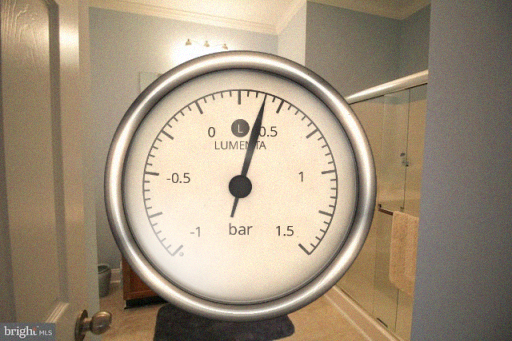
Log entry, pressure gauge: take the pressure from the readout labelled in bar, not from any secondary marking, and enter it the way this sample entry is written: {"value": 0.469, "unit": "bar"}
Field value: {"value": 0.4, "unit": "bar"}
